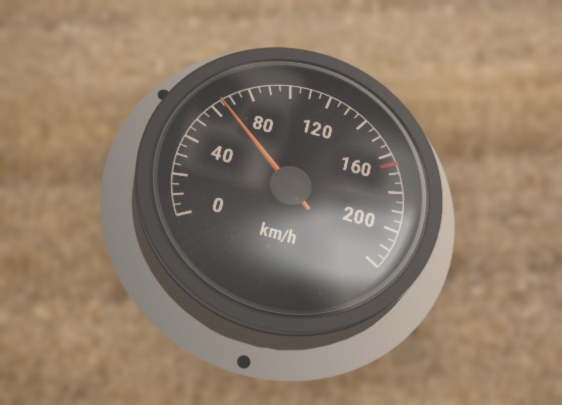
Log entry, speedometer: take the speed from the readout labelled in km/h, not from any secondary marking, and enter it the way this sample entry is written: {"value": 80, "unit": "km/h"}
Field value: {"value": 65, "unit": "km/h"}
